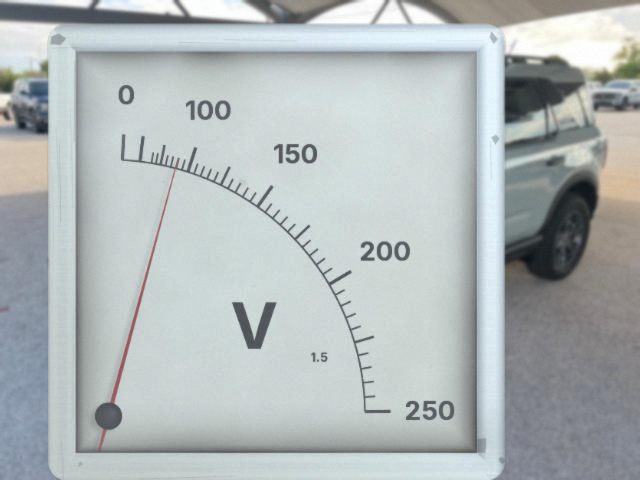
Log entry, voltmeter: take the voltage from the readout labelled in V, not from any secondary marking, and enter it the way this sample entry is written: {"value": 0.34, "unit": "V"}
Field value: {"value": 90, "unit": "V"}
